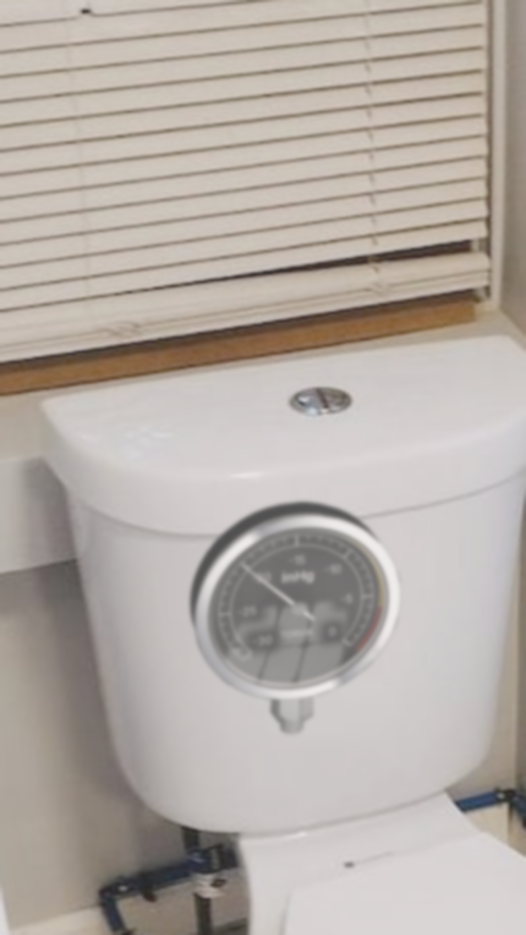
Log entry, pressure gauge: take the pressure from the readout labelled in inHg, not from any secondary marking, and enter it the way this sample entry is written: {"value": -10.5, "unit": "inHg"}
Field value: {"value": -20, "unit": "inHg"}
